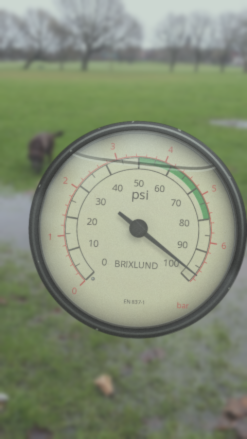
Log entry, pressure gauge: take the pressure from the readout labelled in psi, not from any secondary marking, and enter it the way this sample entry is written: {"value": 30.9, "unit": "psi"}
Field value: {"value": 97.5, "unit": "psi"}
